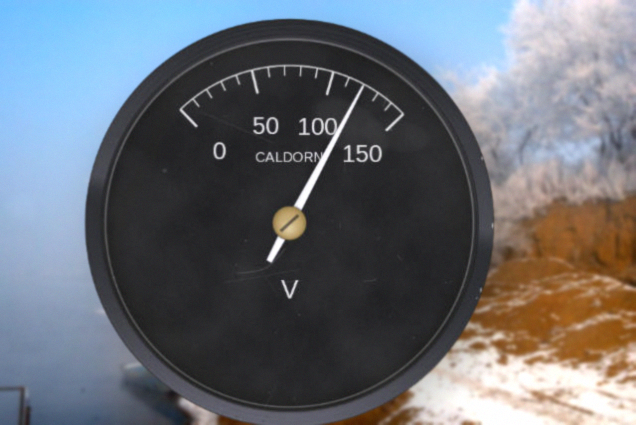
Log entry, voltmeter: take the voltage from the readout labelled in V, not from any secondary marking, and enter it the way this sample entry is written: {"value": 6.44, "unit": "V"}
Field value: {"value": 120, "unit": "V"}
